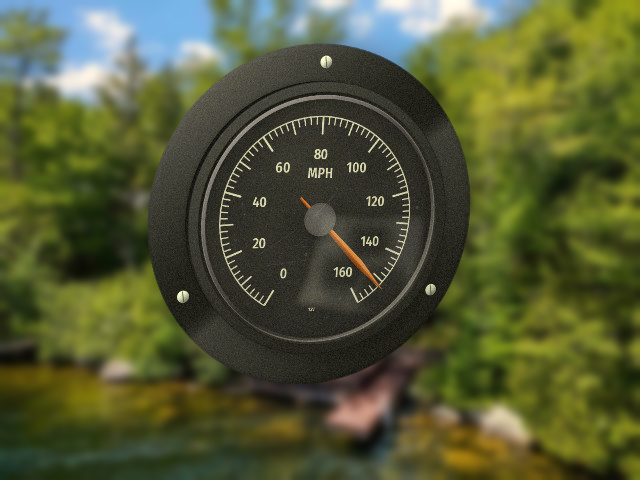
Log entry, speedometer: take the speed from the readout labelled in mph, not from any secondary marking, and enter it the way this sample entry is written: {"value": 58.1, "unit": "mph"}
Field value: {"value": 152, "unit": "mph"}
